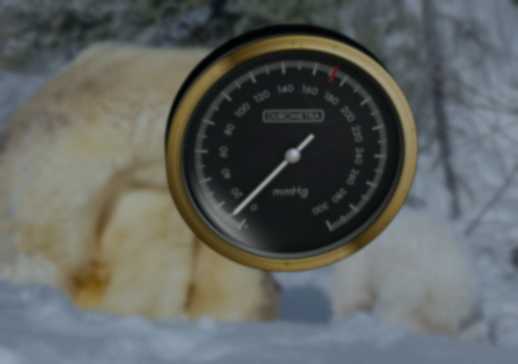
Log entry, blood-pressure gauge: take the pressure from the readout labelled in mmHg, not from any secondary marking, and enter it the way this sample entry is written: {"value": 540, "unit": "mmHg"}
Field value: {"value": 10, "unit": "mmHg"}
